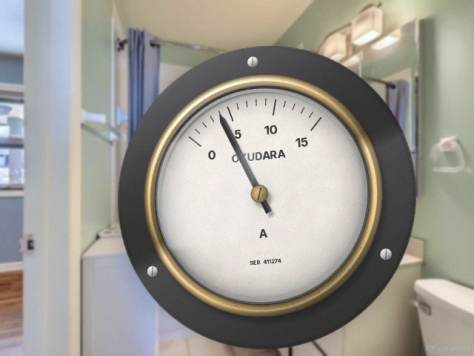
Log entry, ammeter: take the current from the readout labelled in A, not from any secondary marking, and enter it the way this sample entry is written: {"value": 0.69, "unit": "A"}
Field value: {"value": 4, "unit": "A"}
